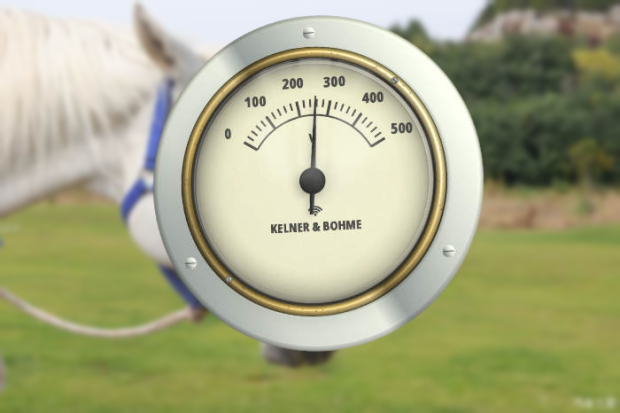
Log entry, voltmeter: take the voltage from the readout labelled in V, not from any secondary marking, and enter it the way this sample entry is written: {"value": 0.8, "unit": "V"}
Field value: {"value": 260, "unit": "V"}
